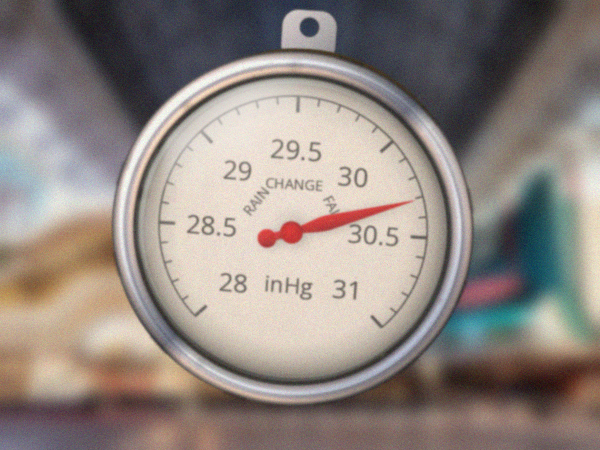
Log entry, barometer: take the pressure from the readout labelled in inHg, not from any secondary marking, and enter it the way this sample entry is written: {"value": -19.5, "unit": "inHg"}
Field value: {"value": 30.3, "unit": "inHg"}
